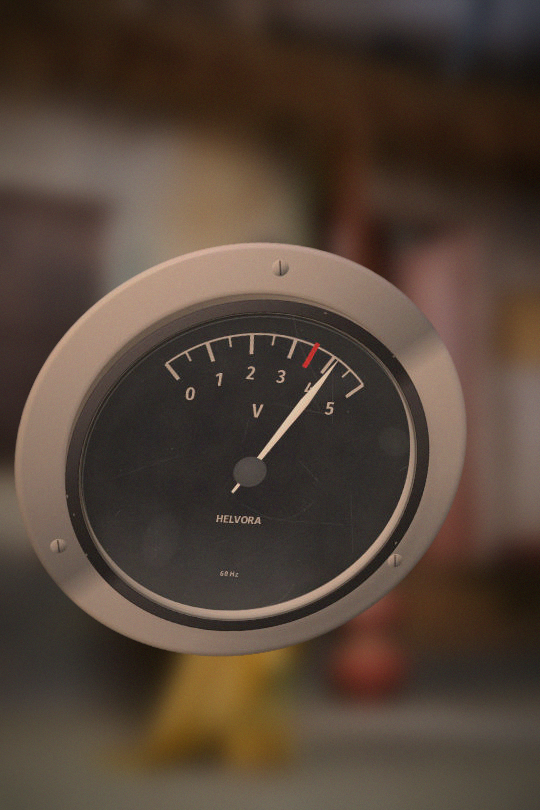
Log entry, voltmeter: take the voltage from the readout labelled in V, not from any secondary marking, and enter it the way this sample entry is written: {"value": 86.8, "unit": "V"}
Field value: {"value": 4, "unit": "V"}
